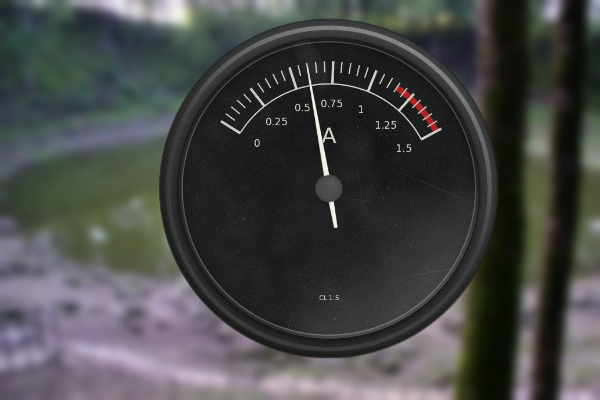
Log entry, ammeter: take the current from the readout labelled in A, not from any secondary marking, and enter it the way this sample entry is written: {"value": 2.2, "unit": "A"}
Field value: {"value": 0.6, "unit": "A"}
